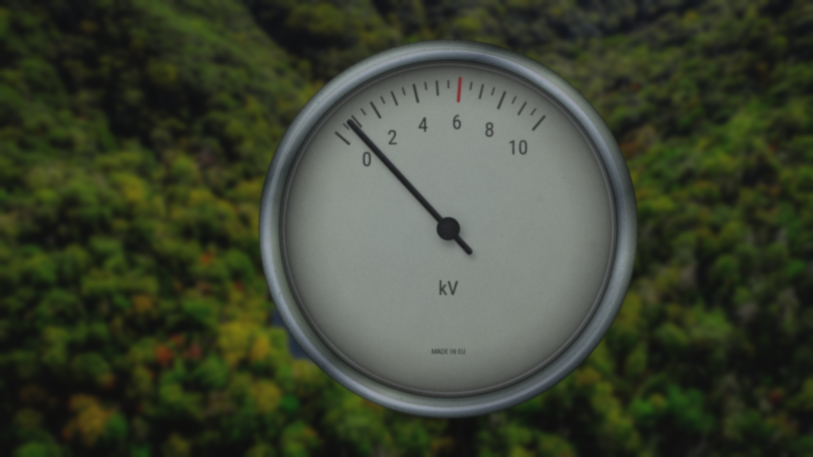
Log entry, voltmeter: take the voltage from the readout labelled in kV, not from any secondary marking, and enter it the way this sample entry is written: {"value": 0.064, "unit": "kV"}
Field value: {"value": 0.75, "unit": "kV"}
